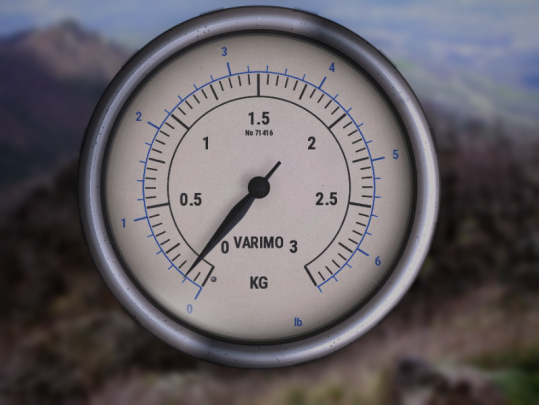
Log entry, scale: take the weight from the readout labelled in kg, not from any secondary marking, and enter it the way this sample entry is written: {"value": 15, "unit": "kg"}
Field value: {"value": 0.1, "unit": "kg"}
